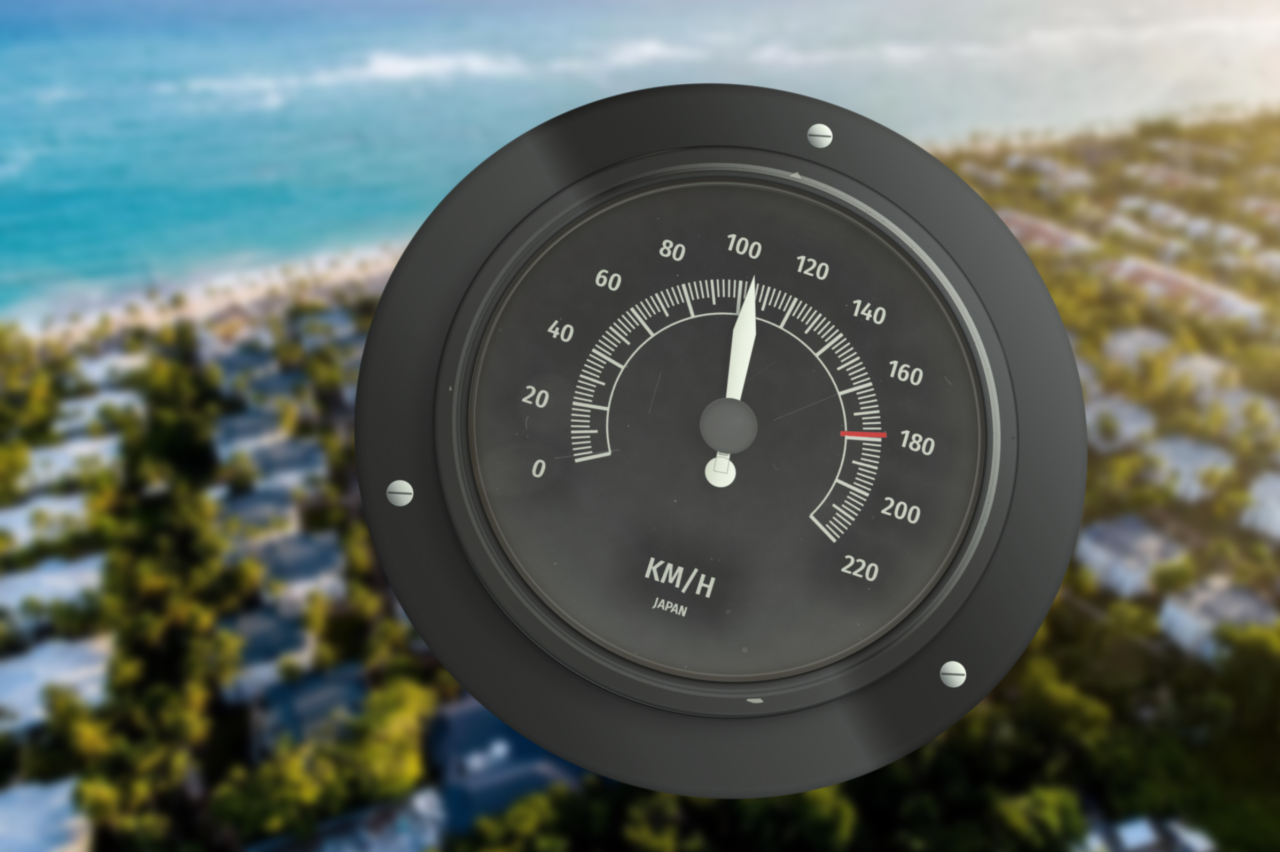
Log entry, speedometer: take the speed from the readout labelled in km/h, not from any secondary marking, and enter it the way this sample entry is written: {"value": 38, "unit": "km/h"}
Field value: {"value": 104, "unit": "km/h"}
